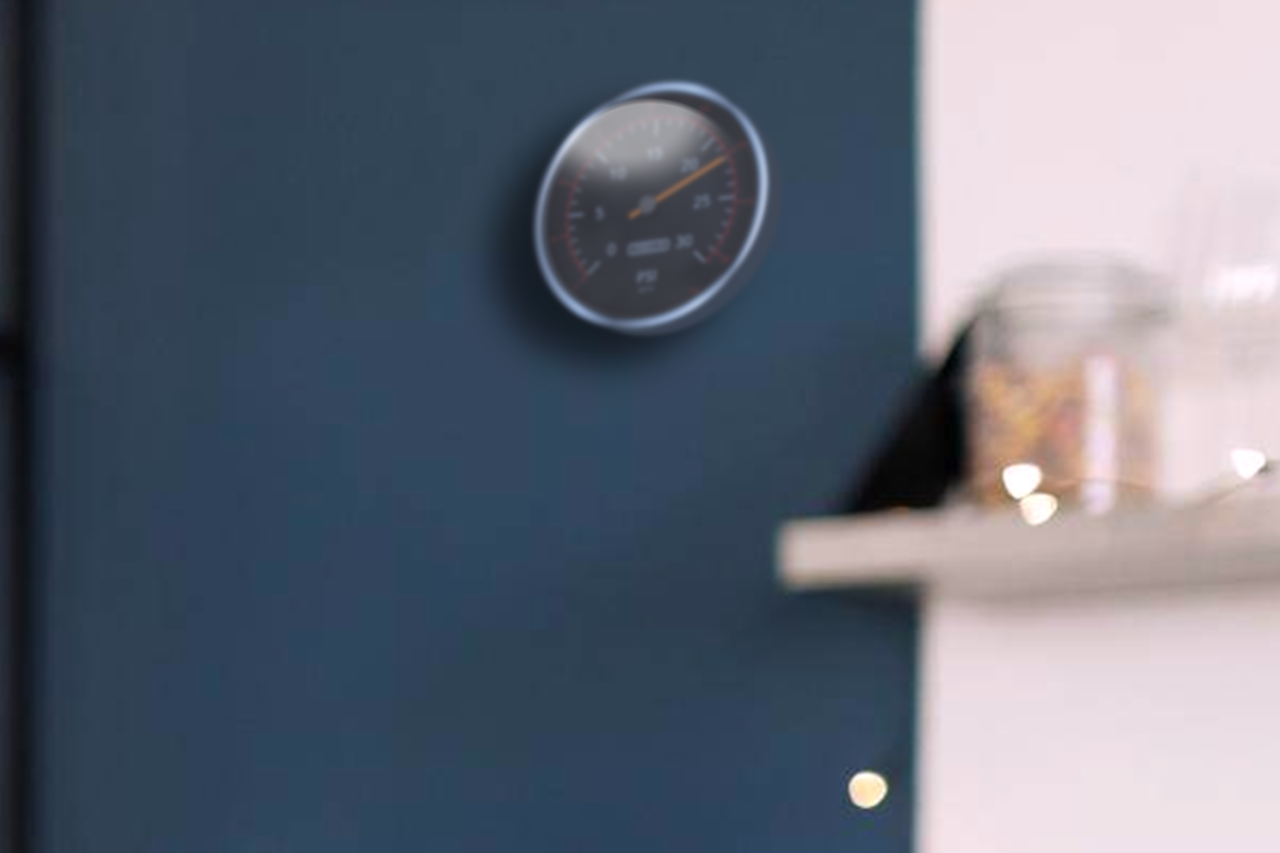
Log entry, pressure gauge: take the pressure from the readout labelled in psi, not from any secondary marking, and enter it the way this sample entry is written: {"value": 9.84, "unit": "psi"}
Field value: {"value": 22, "unit": "psi"}
